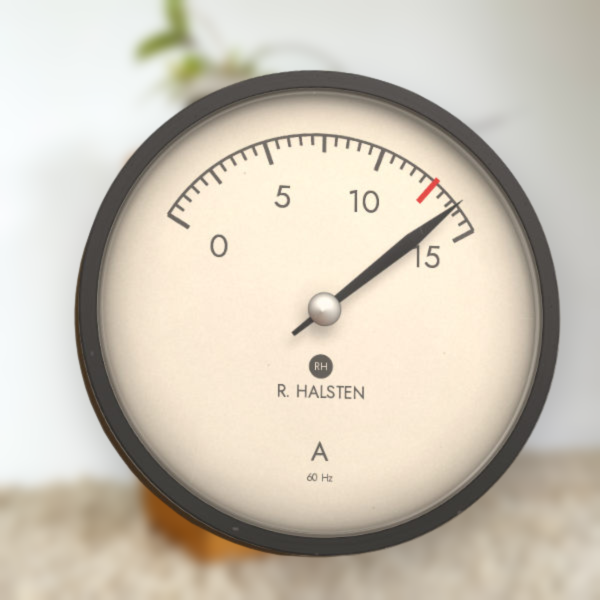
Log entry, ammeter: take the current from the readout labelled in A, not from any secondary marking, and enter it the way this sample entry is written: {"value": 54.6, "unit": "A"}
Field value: {"value": 13.75, "unit": "A"}
